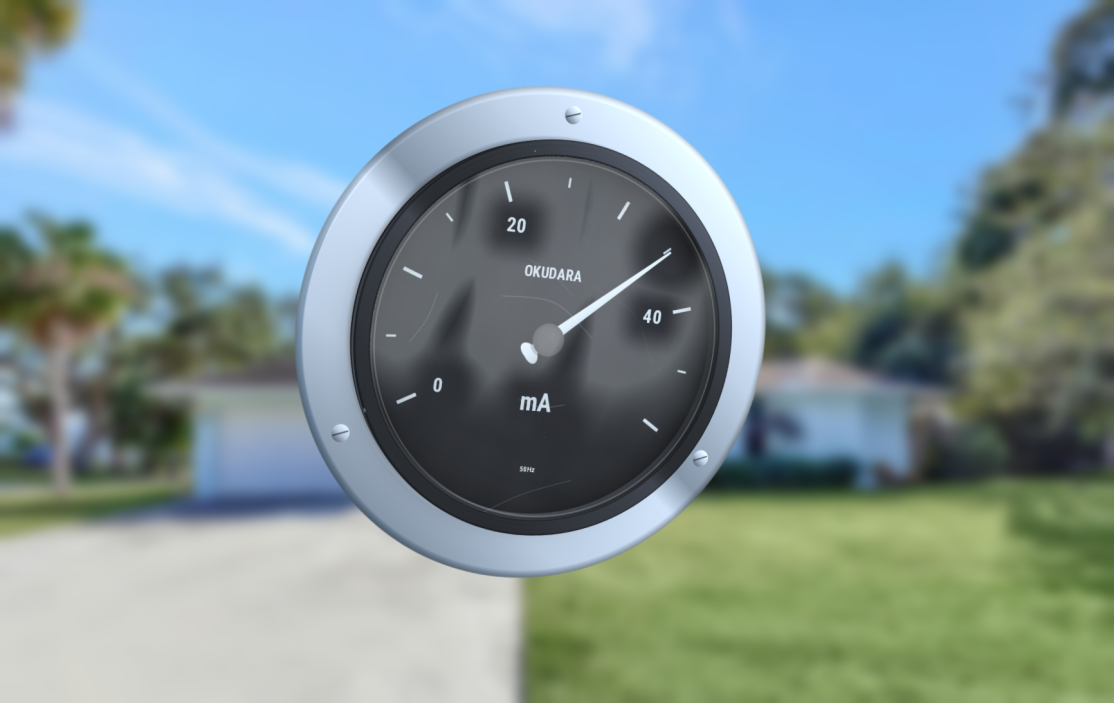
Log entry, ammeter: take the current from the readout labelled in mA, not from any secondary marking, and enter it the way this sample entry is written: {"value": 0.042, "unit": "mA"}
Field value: {"value": 35, "unit": "mA"}
